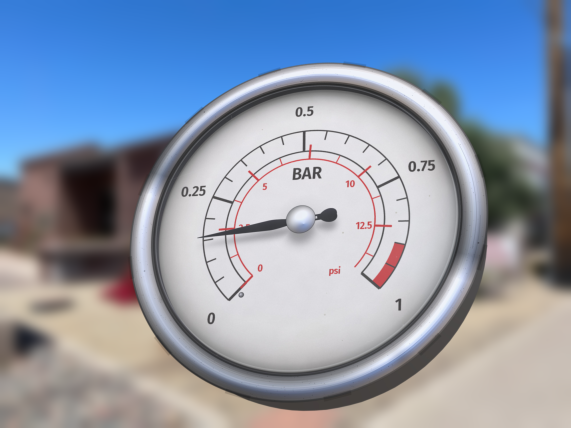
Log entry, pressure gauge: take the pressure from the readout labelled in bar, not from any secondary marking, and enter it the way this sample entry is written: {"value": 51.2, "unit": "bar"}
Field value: {"value": 0.15, "unit": "bar"}
